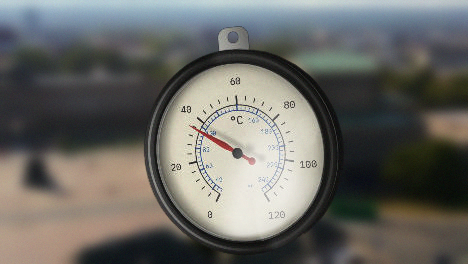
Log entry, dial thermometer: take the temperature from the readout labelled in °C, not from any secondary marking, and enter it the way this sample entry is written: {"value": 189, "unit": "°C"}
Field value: {"value": 36, "unit": "°C"}
